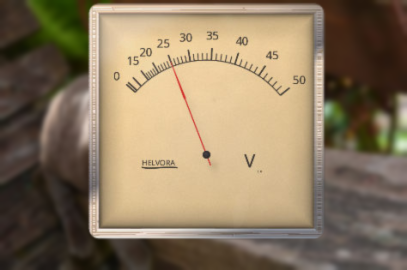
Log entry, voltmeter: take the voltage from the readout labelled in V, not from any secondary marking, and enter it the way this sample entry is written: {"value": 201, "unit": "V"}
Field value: {"value": 25, "unit": "V"}
